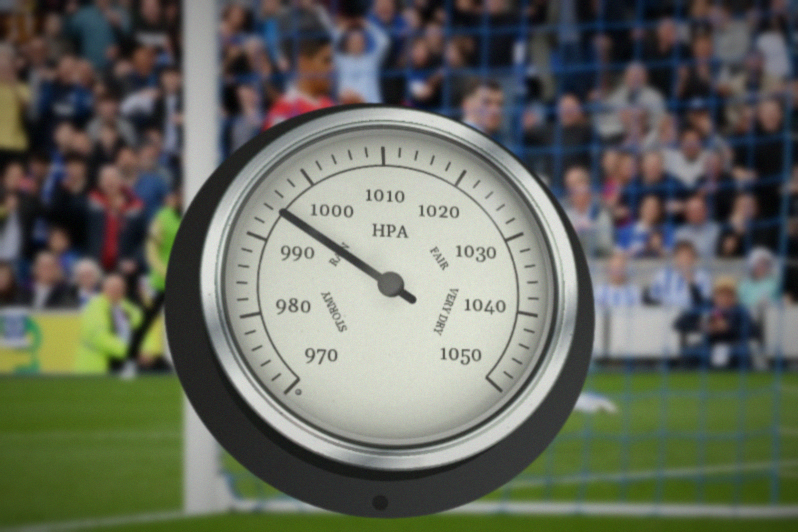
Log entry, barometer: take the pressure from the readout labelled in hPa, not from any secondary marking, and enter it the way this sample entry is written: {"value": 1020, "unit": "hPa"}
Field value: {"value": 994, "unit": "hPa"}
